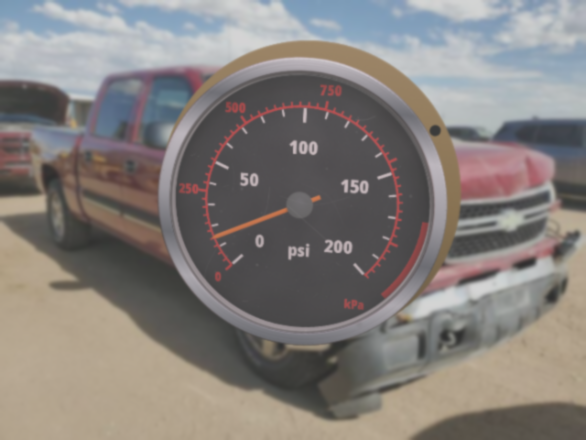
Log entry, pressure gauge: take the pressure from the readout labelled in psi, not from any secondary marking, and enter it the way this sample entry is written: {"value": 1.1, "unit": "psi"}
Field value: {"value": 15, "unit": "psi"}
